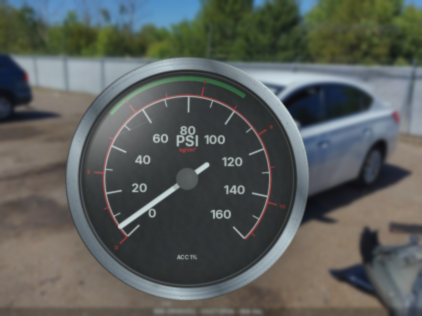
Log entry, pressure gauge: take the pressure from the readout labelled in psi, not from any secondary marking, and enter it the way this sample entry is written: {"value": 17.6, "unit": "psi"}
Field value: {"value": 5, "unit": "psi"}
